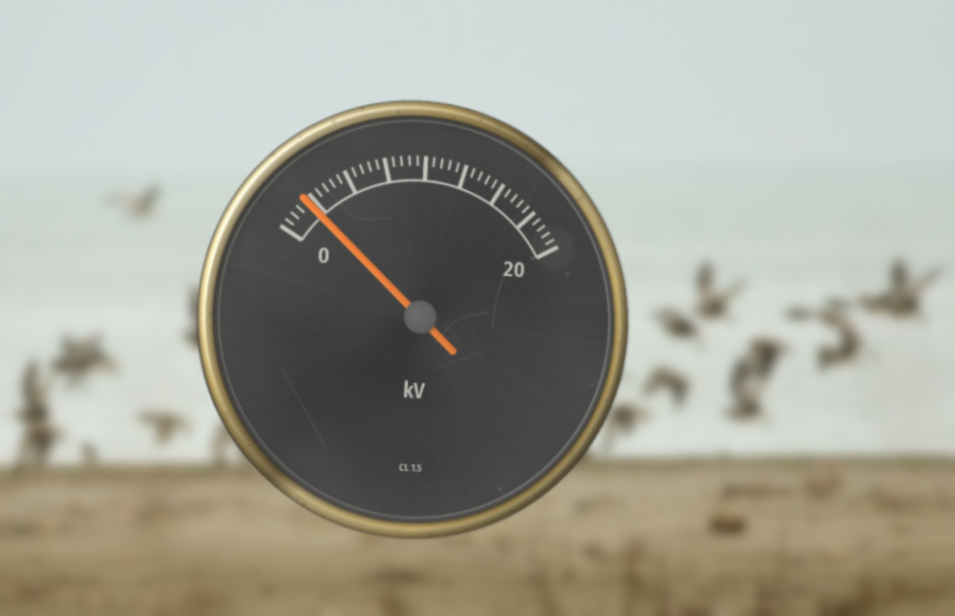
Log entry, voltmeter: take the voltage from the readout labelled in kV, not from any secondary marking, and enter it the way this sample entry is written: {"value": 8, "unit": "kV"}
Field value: {"value": 2, "unit": "kV"}
